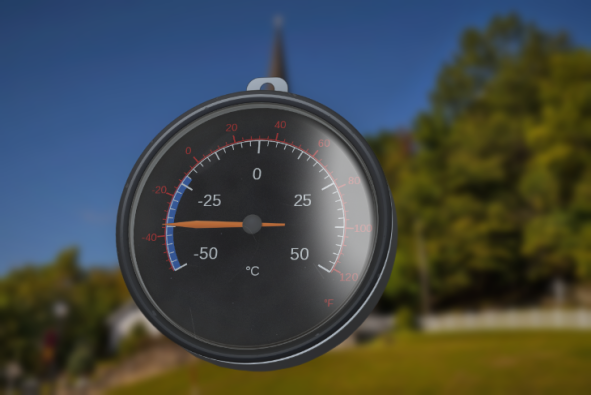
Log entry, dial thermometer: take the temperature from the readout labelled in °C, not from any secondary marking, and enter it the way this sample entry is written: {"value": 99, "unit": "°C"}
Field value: {"value": -37.5, "unit": "°C"}
